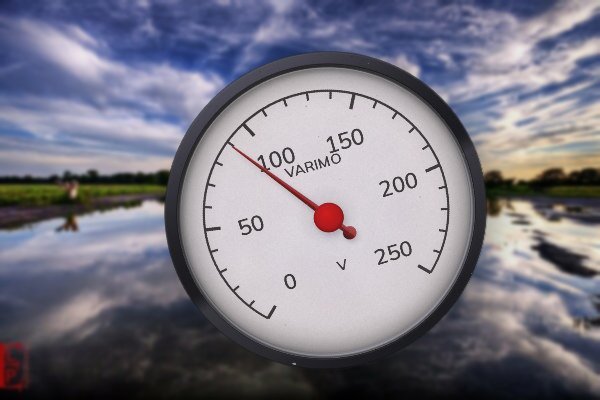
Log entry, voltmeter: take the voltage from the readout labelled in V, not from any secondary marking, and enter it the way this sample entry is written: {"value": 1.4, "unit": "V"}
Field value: {"value": 90, "unit": "V"}
